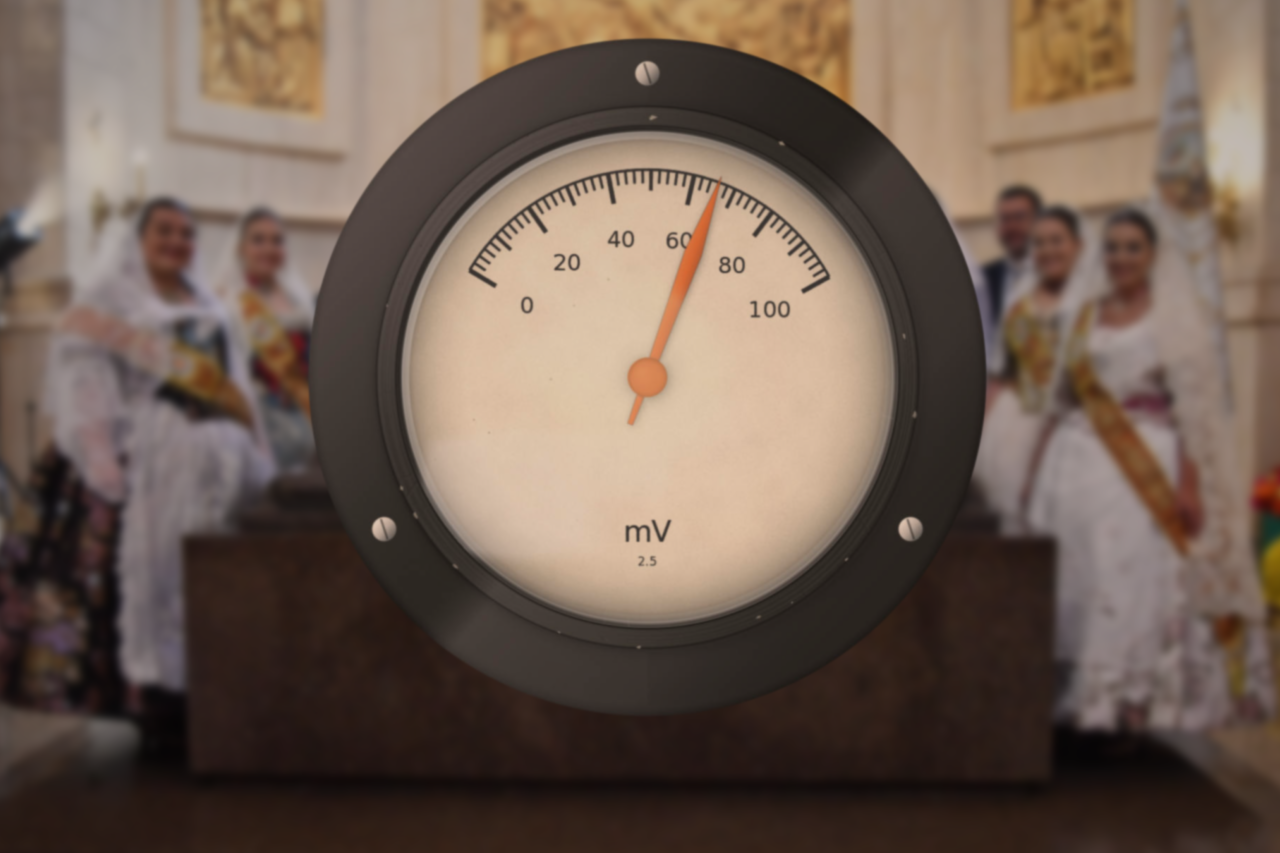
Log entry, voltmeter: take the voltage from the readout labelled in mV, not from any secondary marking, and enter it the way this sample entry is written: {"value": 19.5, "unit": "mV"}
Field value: {"value": 66, "unit": "mV"}
